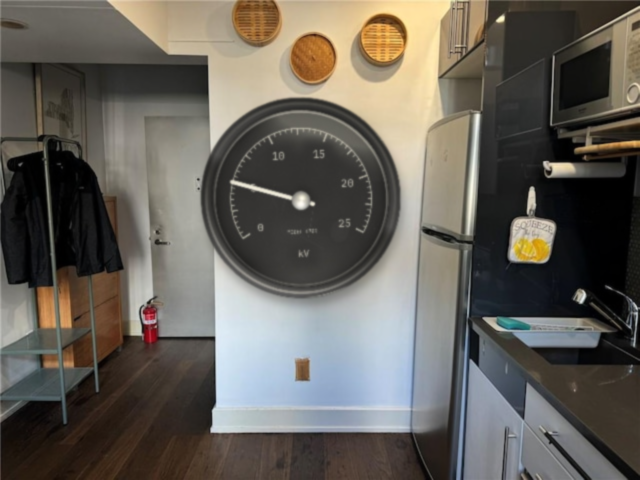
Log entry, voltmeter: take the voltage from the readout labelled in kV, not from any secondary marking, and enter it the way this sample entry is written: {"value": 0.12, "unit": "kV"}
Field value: {"value": 5, "unit": "kV"}
